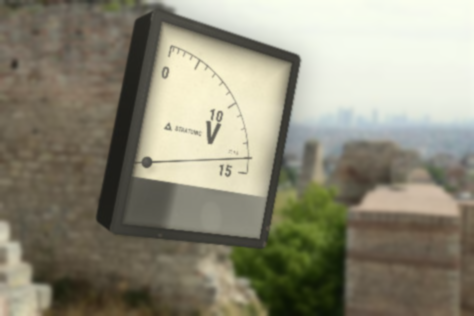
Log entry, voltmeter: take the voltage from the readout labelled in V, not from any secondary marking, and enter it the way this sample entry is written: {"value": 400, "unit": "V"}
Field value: {"value": 14, "unit": "V"}
